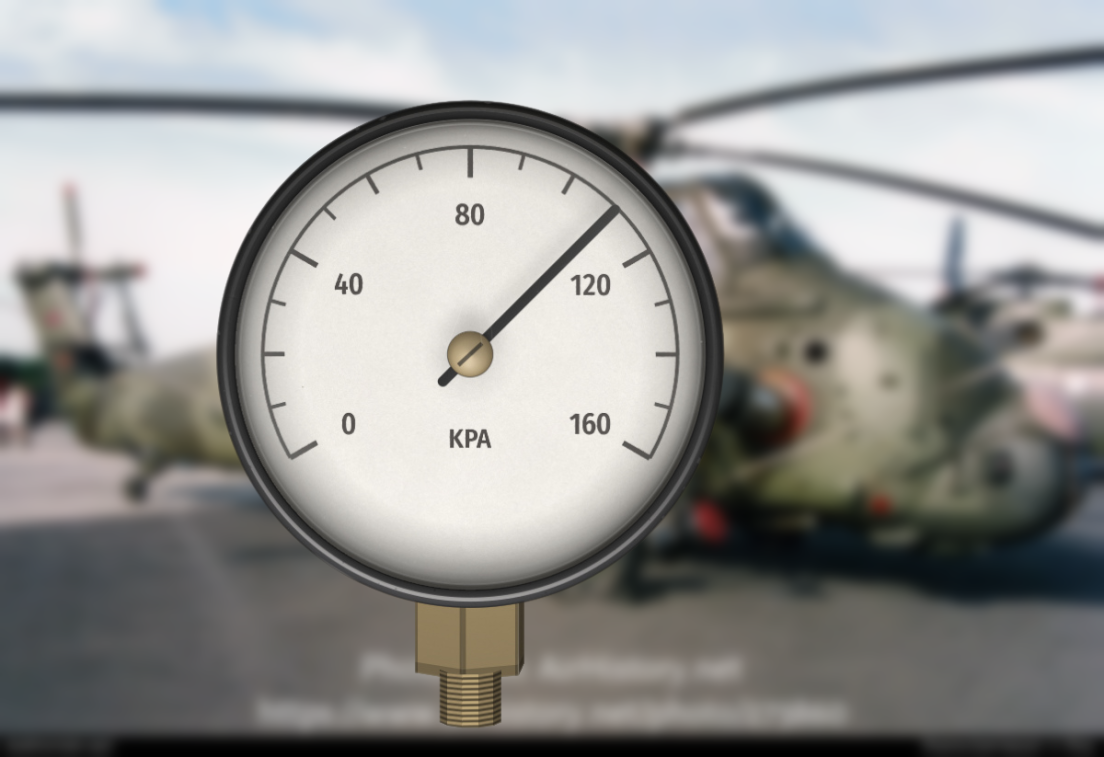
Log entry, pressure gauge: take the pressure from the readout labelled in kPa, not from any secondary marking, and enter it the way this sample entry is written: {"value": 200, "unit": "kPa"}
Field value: {"value": 110, "unit": "kPa"}
